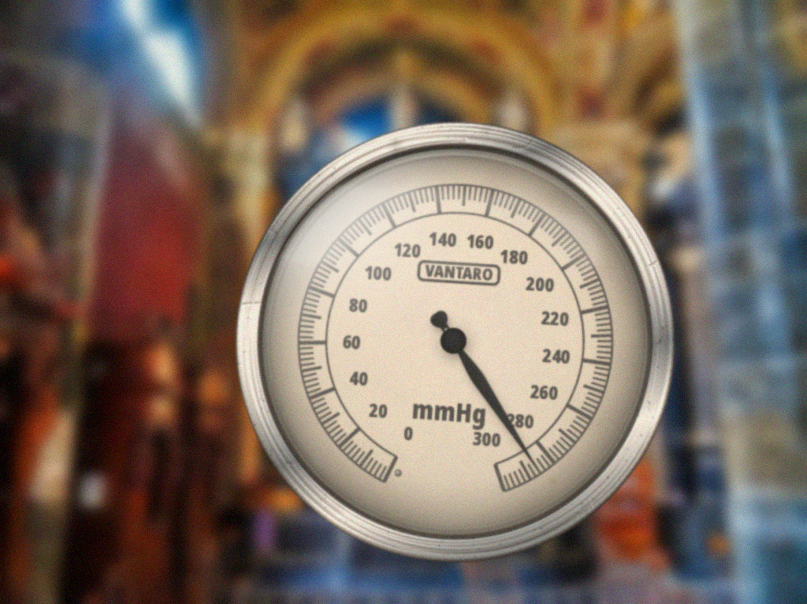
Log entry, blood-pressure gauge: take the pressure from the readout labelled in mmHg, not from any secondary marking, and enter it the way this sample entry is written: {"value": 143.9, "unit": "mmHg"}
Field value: {"value": 286, "unit": "mmHg"}
